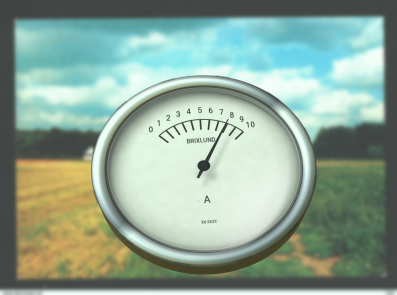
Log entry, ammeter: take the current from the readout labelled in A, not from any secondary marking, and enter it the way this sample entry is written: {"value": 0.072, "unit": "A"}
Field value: {"value": 8, "unit": "A"}
